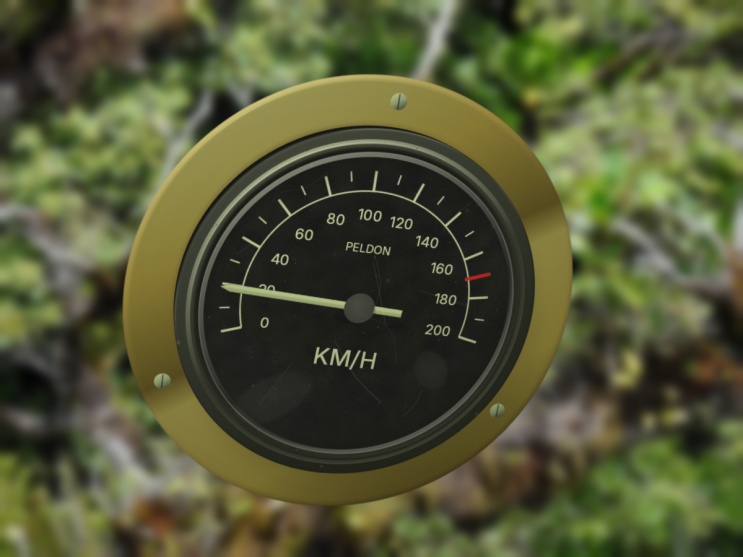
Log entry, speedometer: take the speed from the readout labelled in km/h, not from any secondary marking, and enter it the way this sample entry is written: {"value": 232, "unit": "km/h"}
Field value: {"value": 20, "unit": "km/h"}
